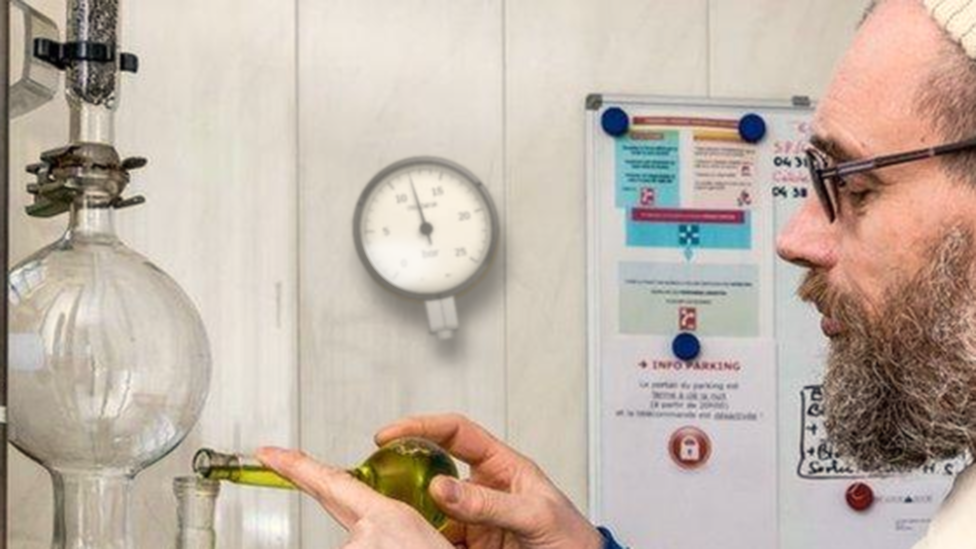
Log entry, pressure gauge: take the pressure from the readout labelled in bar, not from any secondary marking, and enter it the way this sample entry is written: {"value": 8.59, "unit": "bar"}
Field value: {"value": 12, "unit": "bar"}
